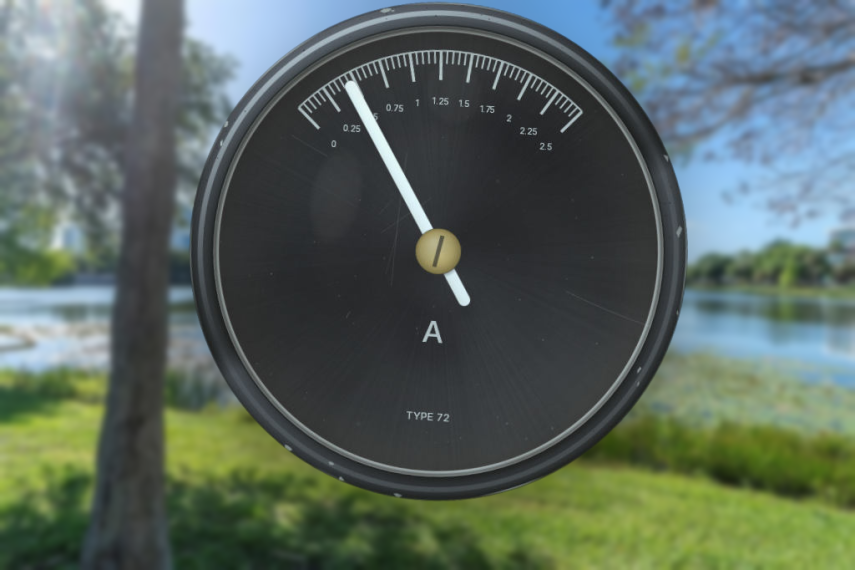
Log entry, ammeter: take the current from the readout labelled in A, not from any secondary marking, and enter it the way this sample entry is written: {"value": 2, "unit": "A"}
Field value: {"value": 0.45, "unit": "A"}
